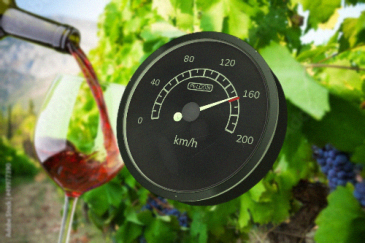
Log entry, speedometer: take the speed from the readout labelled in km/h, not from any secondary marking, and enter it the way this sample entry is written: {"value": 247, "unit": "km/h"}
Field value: {"value": 160, "unit": "km/h"}
